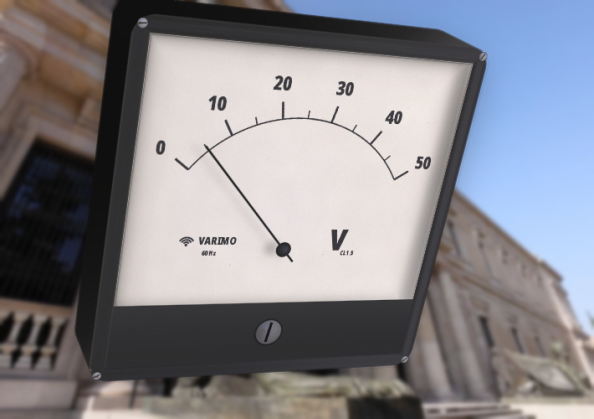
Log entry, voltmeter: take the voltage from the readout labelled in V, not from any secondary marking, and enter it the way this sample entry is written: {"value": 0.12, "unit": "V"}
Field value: {"value": 5, "unit": "V"}
